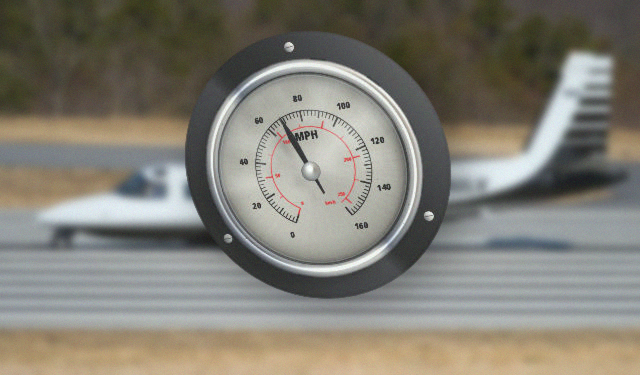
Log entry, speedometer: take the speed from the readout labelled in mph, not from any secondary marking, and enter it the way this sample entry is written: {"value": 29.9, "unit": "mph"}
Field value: {"value": 70, "unit": "mph"}
